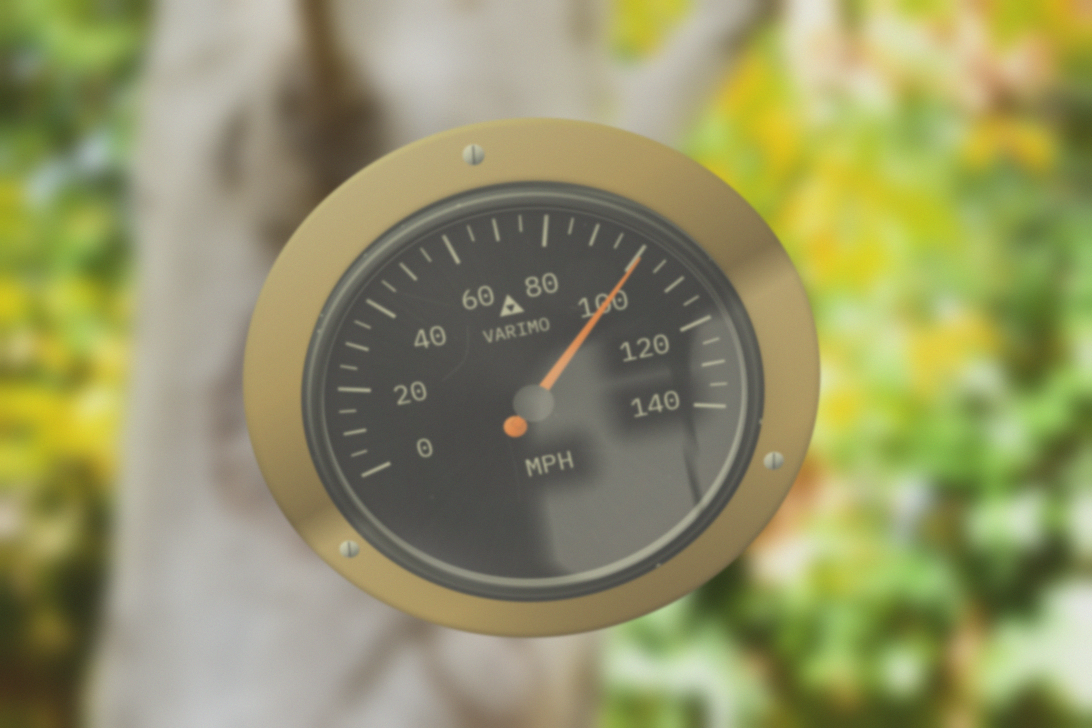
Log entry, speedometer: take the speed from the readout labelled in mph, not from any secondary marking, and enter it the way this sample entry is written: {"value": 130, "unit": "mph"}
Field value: {"value": 100, "unit": "mph"}
